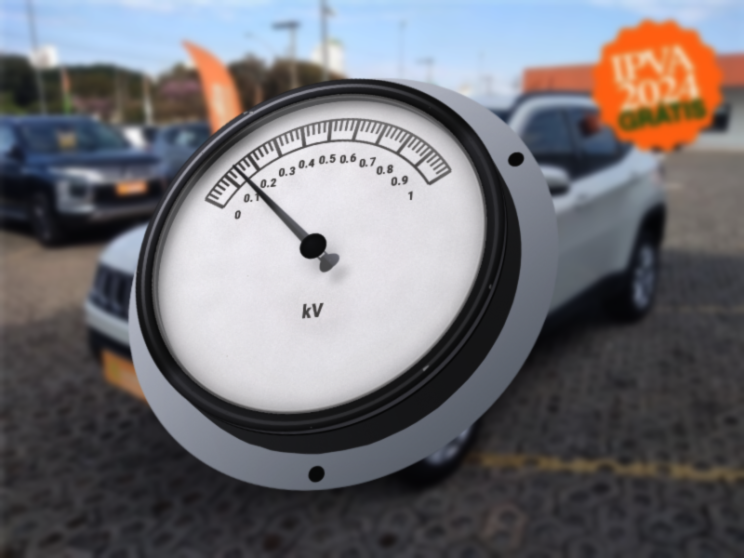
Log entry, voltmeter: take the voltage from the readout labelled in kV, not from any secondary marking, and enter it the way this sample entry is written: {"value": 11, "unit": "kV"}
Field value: {"value": 0.14, "unit": "kV"}
